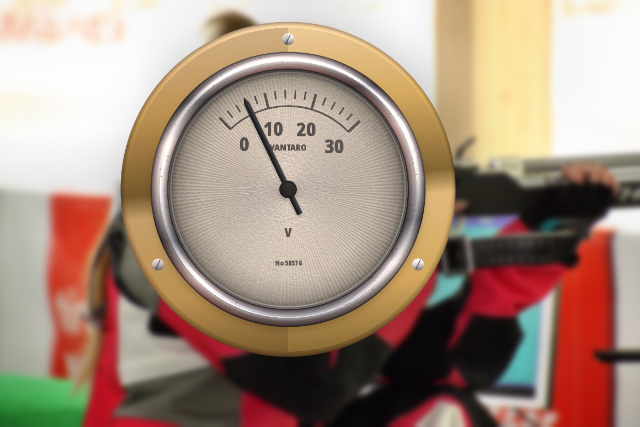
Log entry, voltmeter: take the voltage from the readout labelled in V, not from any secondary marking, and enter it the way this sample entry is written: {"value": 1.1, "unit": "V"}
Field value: {"value": 6, "unit": "V"}
